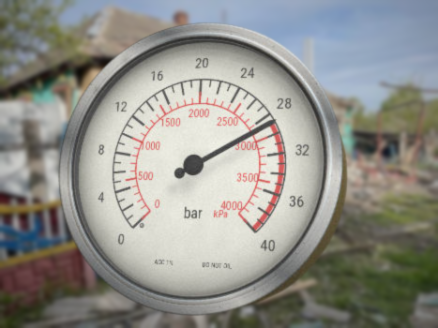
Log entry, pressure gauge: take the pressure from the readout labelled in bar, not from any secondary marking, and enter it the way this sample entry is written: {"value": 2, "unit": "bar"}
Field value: {"value": 29, "unit": "bar"}
